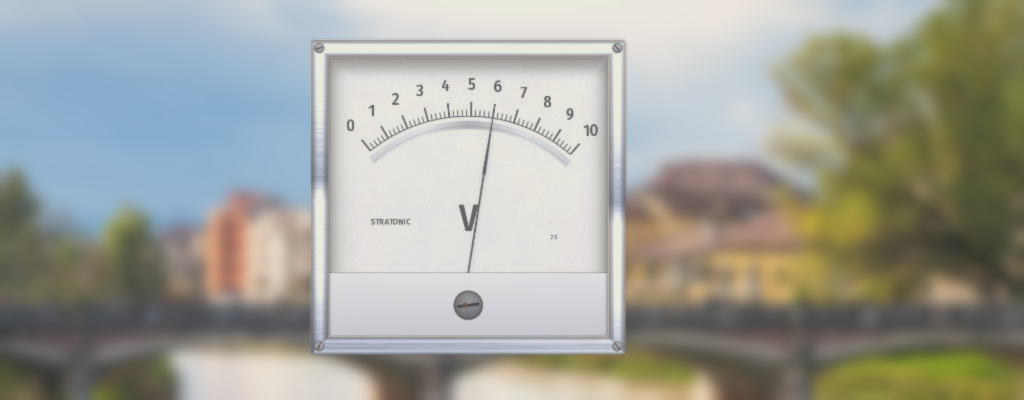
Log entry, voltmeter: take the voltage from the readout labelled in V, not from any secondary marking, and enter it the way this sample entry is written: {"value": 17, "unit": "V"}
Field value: {"value": 6, "unit": "V"}
